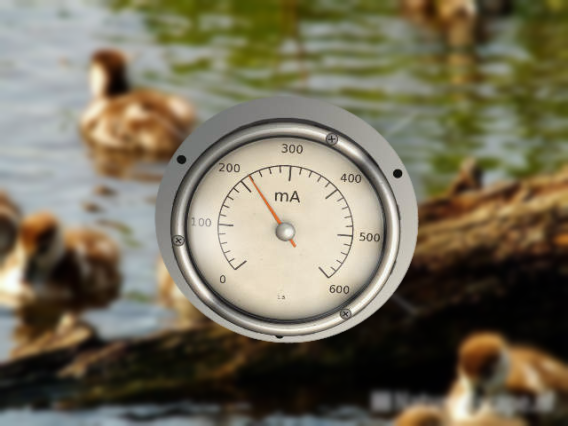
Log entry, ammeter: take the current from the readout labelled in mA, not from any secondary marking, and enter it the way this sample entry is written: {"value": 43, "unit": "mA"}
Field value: {"value": 220, "unit": "mA"}
